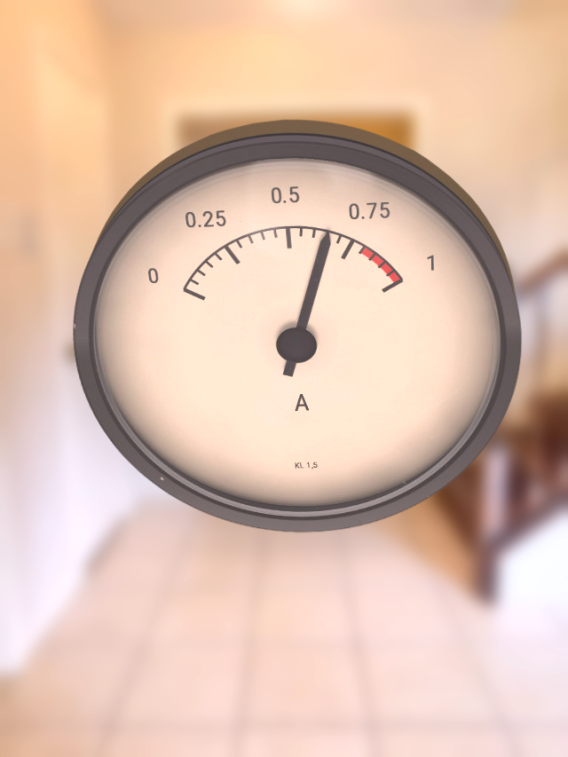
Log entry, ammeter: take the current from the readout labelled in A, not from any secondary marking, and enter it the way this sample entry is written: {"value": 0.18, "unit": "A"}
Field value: {"value": 0.65, "unit": "A"}
